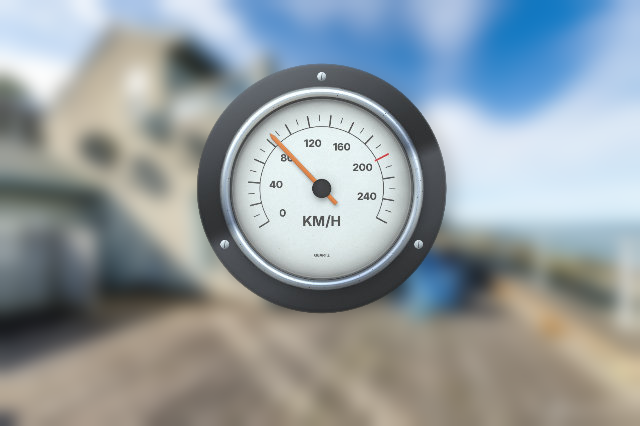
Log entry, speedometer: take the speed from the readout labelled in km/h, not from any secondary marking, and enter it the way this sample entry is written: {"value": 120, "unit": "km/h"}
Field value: {"value": 85, "unit": "km/h"}
